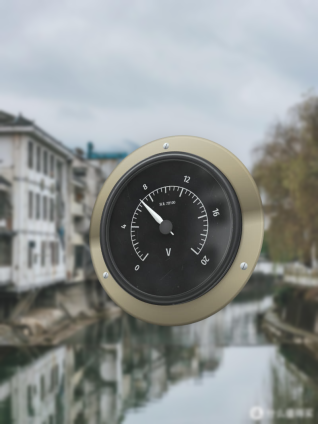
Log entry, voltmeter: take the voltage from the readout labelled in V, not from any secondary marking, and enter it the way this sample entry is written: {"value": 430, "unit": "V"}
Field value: {"value": 7, "unit": "V"}
